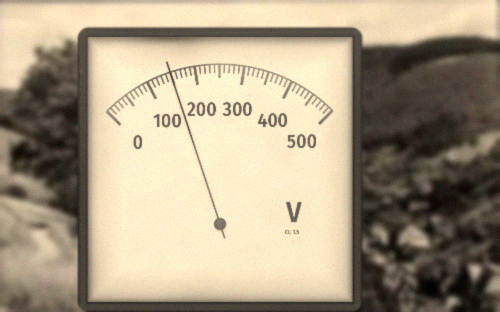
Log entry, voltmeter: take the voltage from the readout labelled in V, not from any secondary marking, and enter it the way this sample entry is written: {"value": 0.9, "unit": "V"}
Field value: {"value": 150, "unit": "V"}
